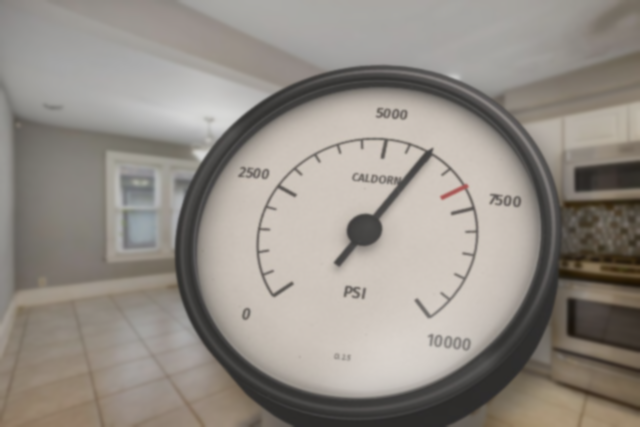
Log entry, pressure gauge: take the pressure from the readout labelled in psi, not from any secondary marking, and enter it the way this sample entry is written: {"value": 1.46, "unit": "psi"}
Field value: {"value": 6000, "unit": "psi"}
